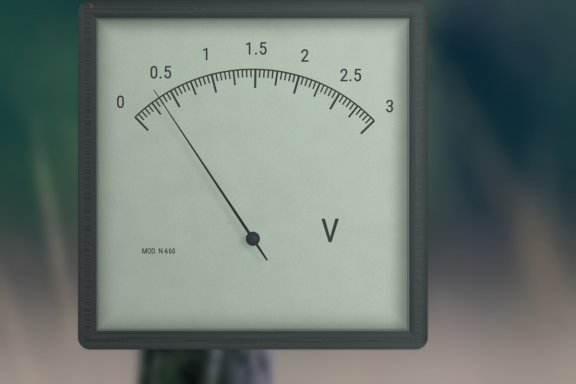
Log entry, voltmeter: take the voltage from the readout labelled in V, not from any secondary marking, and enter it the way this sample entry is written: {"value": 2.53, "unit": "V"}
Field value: {"value": 0.35, "unit": "V"}
